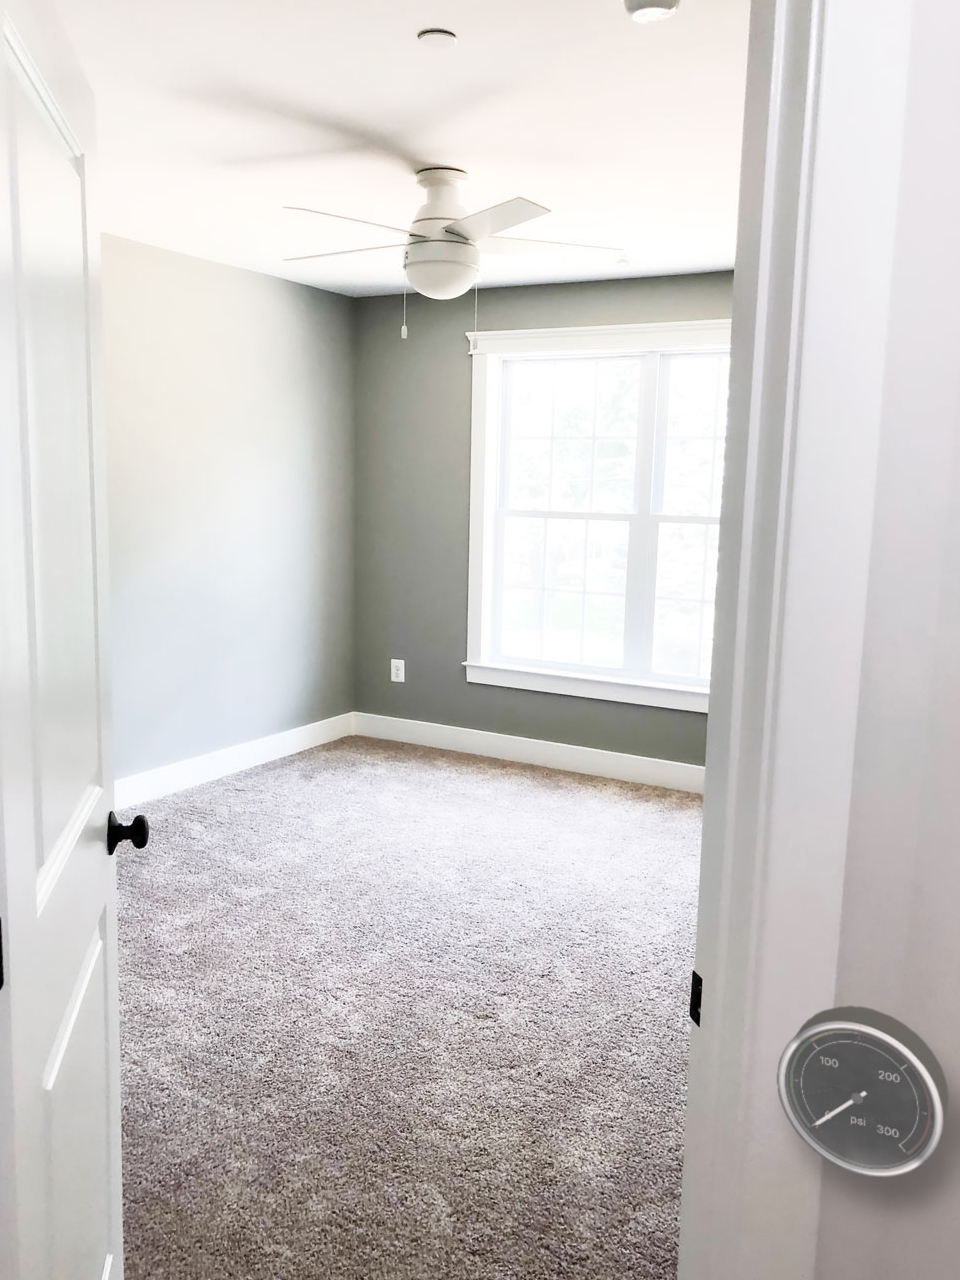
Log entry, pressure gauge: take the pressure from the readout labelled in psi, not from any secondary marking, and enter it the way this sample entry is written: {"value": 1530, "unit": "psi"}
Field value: {"value": 0, "unit": "psi"}
